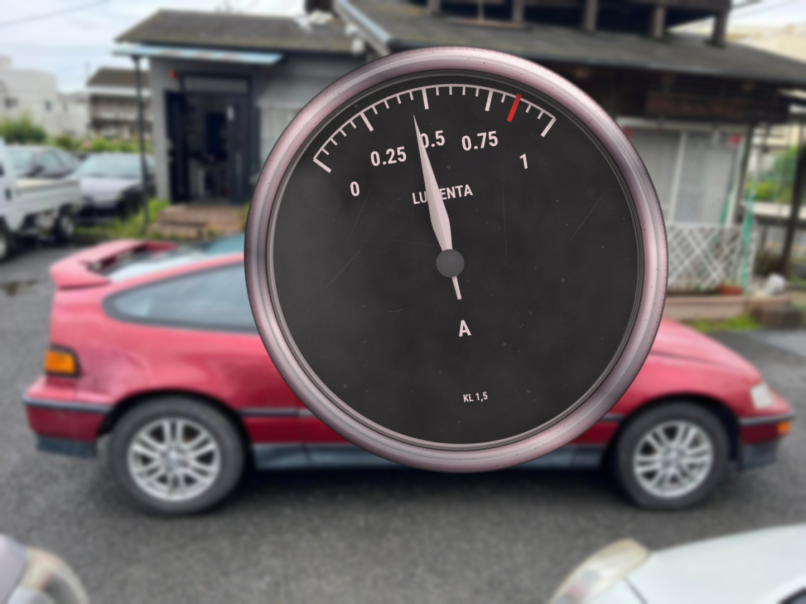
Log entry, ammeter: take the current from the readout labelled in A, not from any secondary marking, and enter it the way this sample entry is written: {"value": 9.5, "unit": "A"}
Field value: {"value": 0.45, "unit": "A"}
